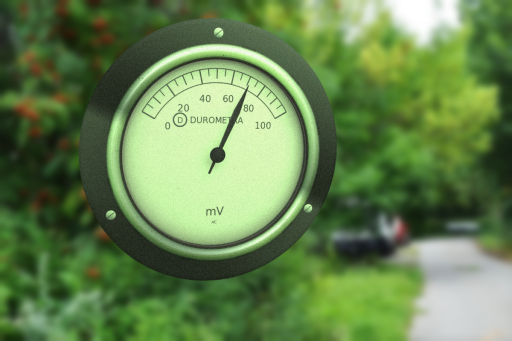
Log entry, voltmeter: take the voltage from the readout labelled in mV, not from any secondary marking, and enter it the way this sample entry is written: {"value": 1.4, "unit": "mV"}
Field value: {"value": 70, "unit": "mV"}
